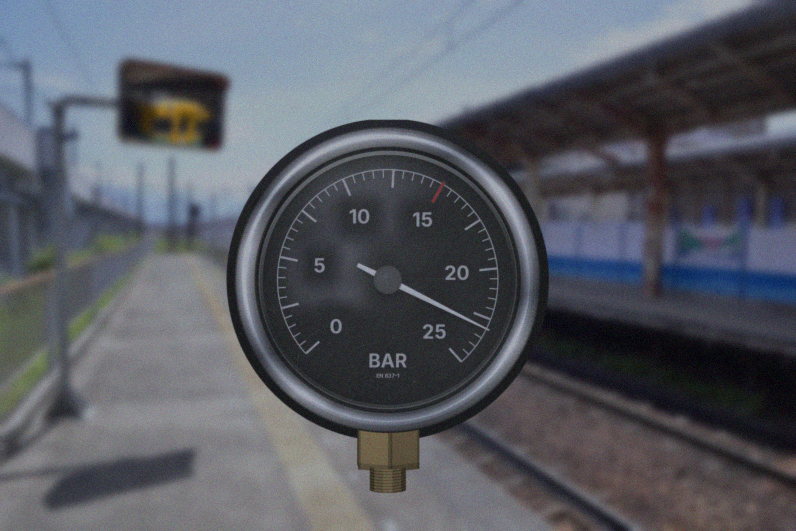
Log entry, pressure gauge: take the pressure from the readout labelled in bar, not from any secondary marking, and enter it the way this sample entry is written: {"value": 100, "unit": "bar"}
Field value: {"value": 23, "unit": "bar"}
